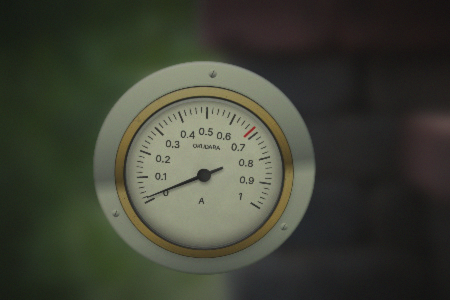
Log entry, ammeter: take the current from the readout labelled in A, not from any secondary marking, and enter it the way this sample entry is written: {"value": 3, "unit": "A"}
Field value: {"value": 0.02, "unit": "A"}
